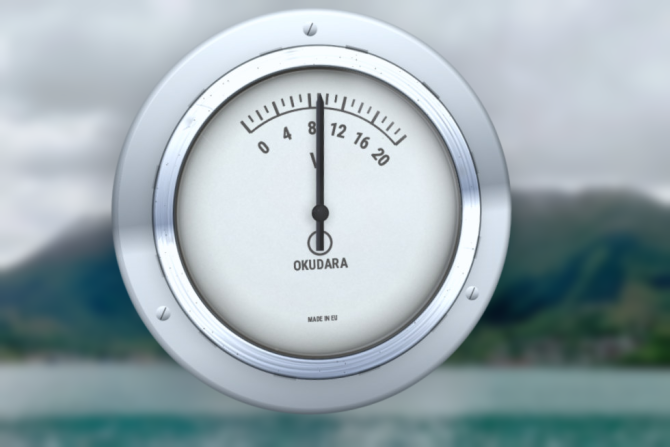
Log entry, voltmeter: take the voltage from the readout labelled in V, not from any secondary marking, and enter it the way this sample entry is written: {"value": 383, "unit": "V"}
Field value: {"value": 9, "unit": "V"}
